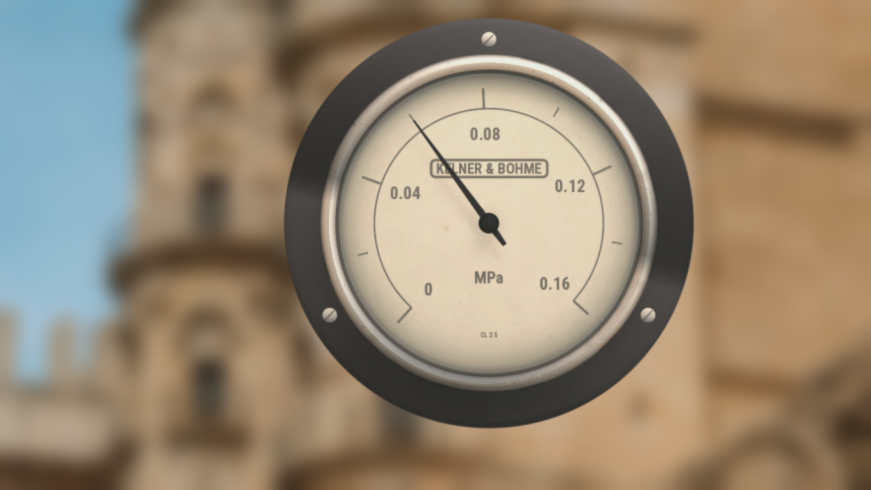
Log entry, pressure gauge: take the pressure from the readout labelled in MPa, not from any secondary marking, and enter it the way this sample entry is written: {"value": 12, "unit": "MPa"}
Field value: {"value": 0.06, "unit": "MPa"}
